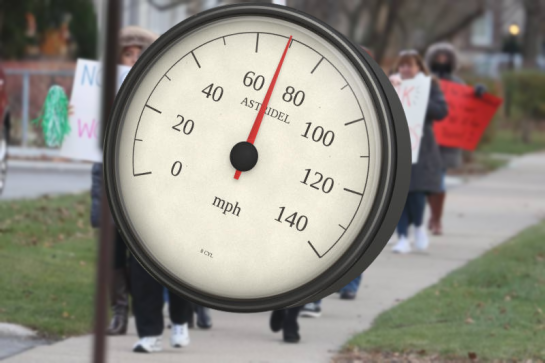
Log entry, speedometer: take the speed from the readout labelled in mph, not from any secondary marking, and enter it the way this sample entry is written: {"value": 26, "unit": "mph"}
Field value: {"value": 70, "unit": "mph"}
